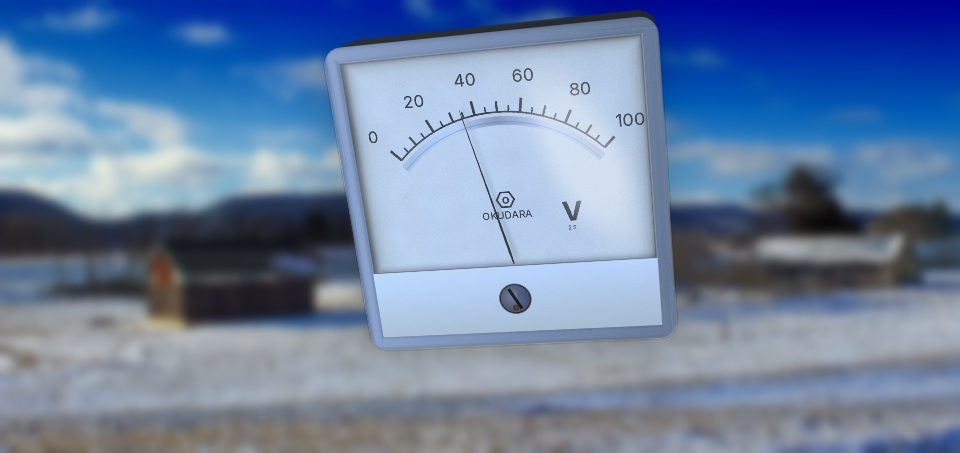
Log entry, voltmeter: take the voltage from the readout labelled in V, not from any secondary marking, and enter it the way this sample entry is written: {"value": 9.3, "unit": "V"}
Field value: {"value": 35, "unit": "V"}
